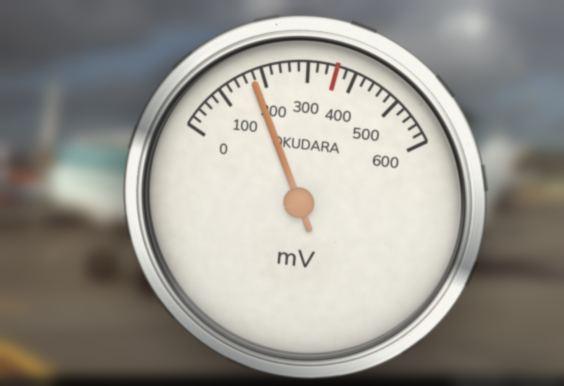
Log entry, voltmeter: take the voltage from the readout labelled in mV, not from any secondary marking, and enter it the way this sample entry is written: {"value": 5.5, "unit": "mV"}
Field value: {"value": 180, "unit": "mV"}
